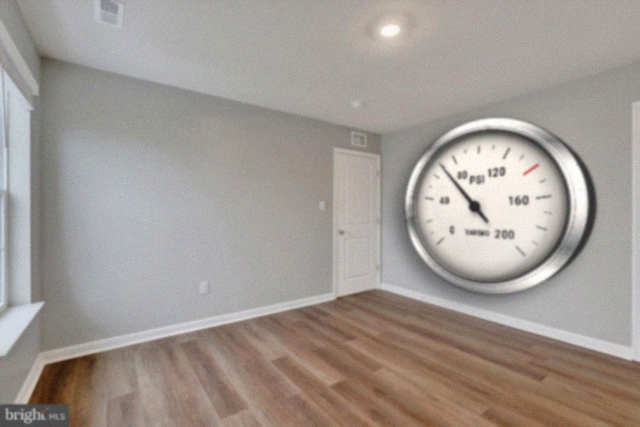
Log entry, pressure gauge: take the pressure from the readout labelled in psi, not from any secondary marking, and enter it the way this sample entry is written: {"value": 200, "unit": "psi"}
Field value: {"value": 70, "unit": "psi"}
